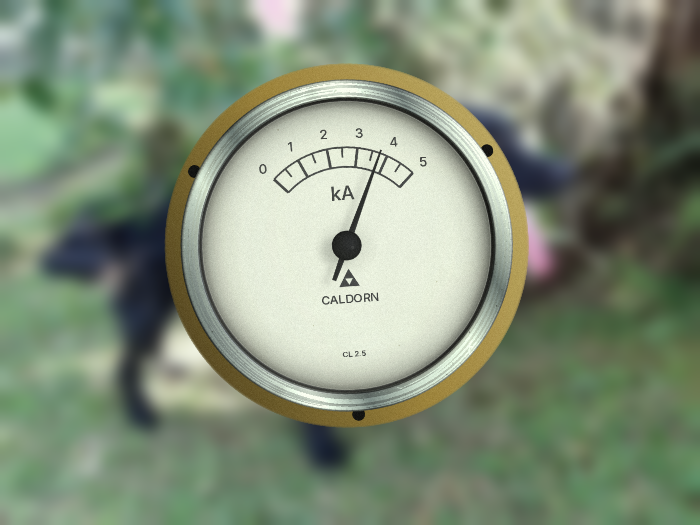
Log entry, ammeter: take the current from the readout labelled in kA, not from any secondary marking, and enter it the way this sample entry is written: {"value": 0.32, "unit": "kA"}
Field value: {"value": 3.75, "unit": "kA"}
